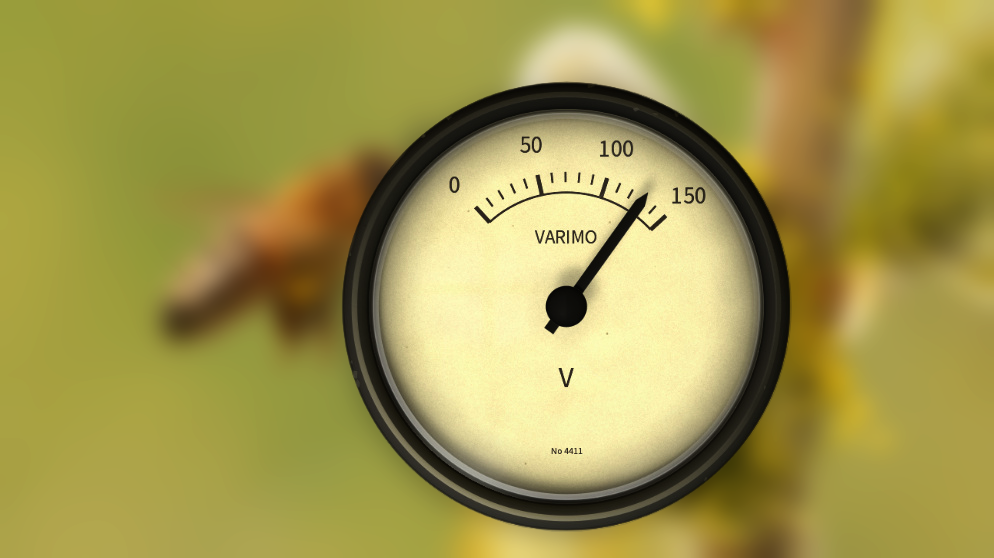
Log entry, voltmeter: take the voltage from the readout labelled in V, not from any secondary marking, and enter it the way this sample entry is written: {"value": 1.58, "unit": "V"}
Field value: {"value": 130, "unit": "V"}
